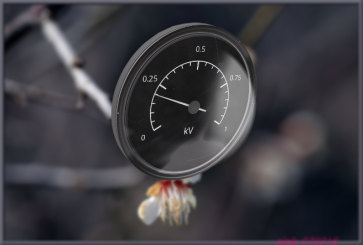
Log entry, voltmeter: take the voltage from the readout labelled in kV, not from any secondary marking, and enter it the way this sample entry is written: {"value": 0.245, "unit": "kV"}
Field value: {"value": 0.2, "unit": "kV"}
